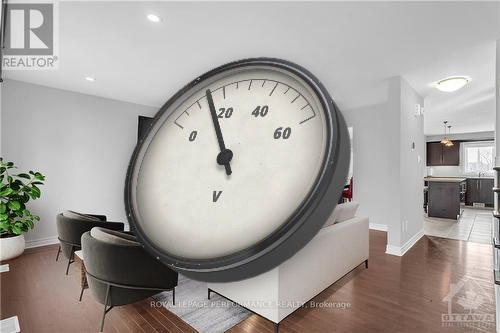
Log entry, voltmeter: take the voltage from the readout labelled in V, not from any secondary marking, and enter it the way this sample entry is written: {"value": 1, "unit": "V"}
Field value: {"value": 15, "unit": "V"}
